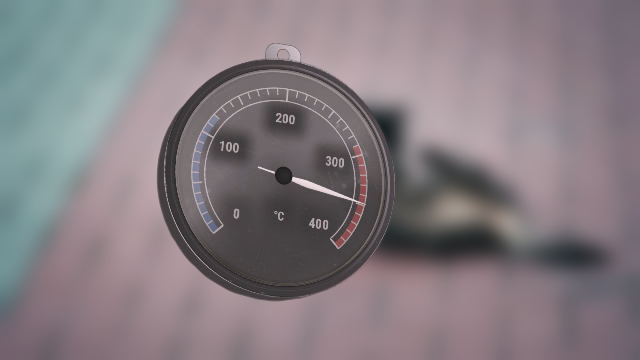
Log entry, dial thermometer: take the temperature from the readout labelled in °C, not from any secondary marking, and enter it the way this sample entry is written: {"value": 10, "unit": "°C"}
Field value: {"value": 350, "unit": "°C"}
